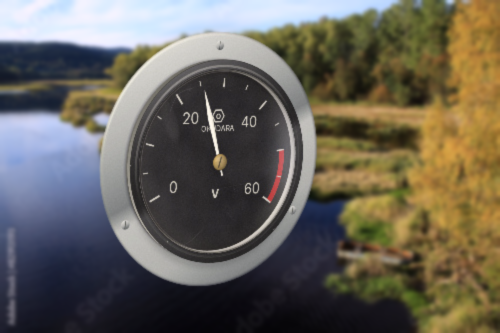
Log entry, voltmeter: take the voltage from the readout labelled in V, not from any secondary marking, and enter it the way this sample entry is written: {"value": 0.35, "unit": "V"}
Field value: {"value": 25, "unit": "V"}
